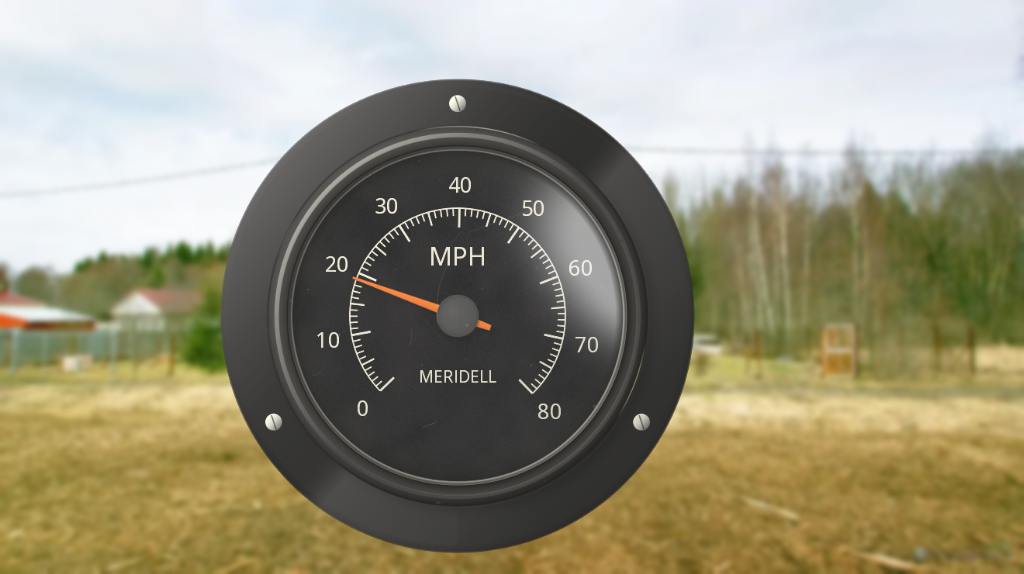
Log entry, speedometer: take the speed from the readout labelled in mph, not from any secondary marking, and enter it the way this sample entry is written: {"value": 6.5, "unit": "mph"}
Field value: {"value": 19, "unit": "mph"}
